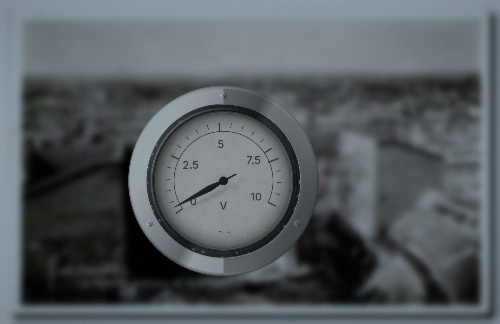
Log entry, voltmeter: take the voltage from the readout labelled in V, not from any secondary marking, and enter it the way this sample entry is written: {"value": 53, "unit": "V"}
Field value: {"value": 0.25, "unit": "V"}
